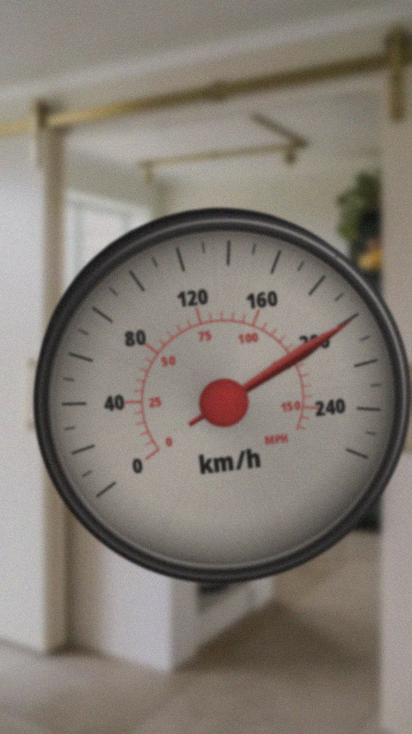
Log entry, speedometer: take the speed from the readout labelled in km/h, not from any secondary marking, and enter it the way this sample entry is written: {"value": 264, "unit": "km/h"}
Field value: {"value": 200, "unit": "km/h"}
